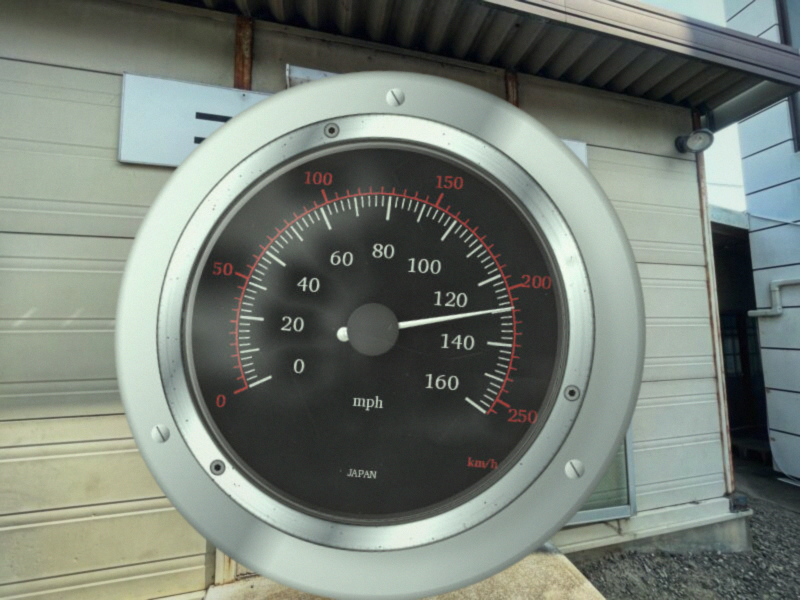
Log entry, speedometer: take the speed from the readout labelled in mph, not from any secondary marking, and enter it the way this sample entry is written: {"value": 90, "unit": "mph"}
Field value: {"value": 130, "unit": "mph"}
